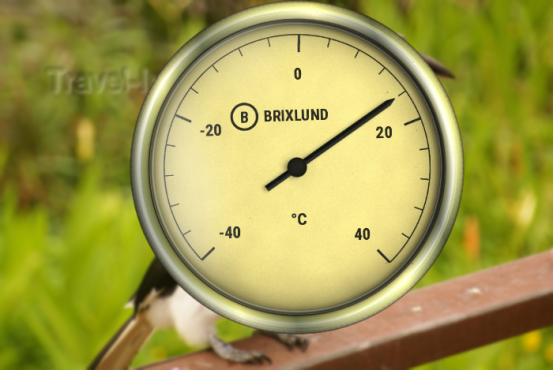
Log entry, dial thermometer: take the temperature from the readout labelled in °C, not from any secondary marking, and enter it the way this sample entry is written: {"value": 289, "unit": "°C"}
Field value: {"value": 16, "unit": "°C"}
